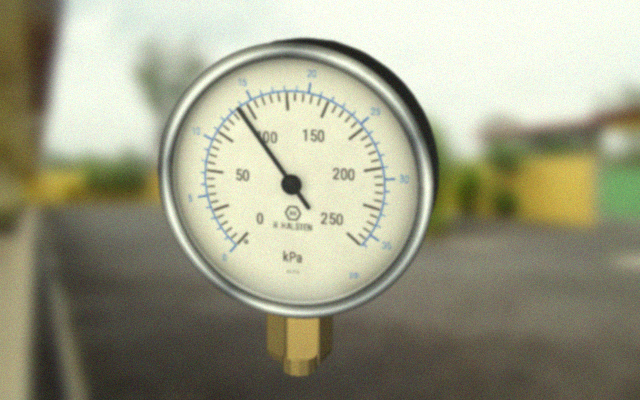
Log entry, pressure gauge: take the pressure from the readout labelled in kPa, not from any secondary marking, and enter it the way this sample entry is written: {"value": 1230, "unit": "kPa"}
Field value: {"value": 95, "unit": "kPa"}
